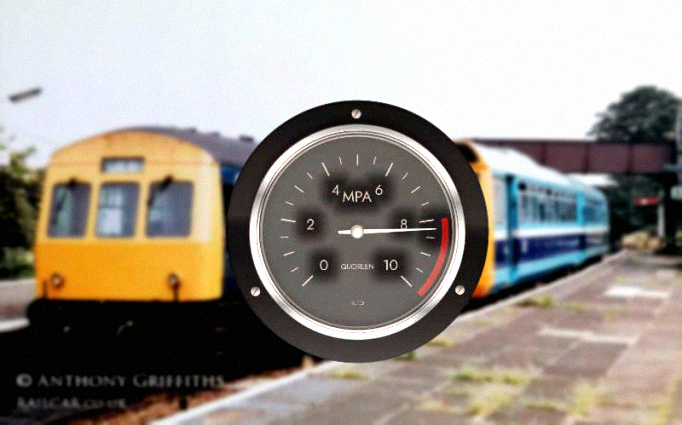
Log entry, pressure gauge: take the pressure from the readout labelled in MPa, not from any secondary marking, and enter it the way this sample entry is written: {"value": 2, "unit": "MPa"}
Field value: {"value": 8.25, "unit": "MPa"}
